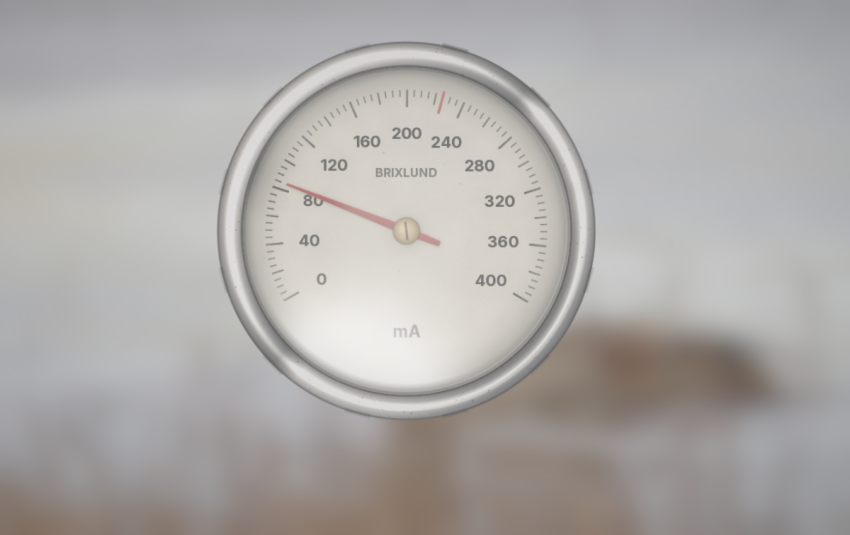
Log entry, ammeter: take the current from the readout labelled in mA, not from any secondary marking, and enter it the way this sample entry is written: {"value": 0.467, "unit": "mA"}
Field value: {"value": 85, "unit": "mA"}
